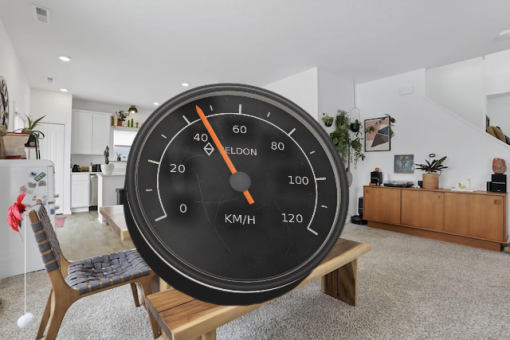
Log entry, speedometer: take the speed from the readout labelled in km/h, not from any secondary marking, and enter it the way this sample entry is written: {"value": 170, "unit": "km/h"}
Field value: {"value": 45, "unit": "km/h"}
